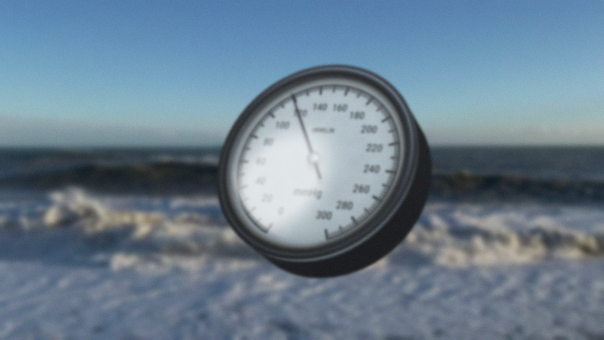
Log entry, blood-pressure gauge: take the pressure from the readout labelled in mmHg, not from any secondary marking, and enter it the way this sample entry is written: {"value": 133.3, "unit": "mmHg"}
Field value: {"value": 120, "unit": "mmHg"}
